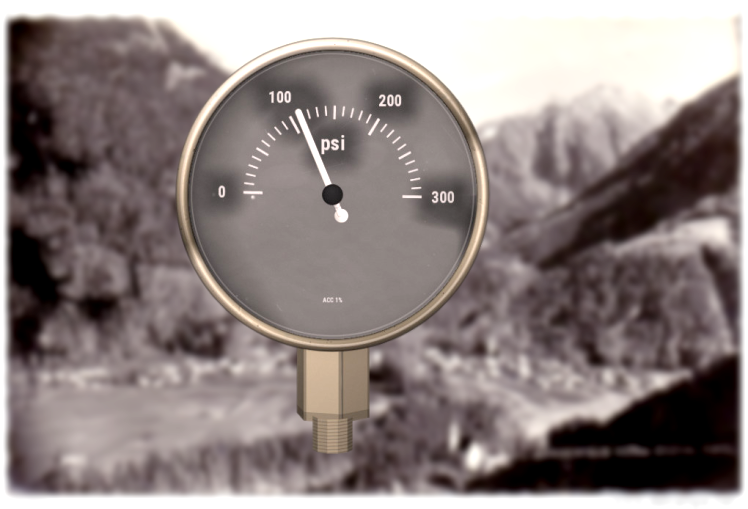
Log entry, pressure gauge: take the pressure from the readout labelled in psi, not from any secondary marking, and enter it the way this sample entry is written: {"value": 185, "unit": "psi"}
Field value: {"value": 110, "unit": "psi"}
